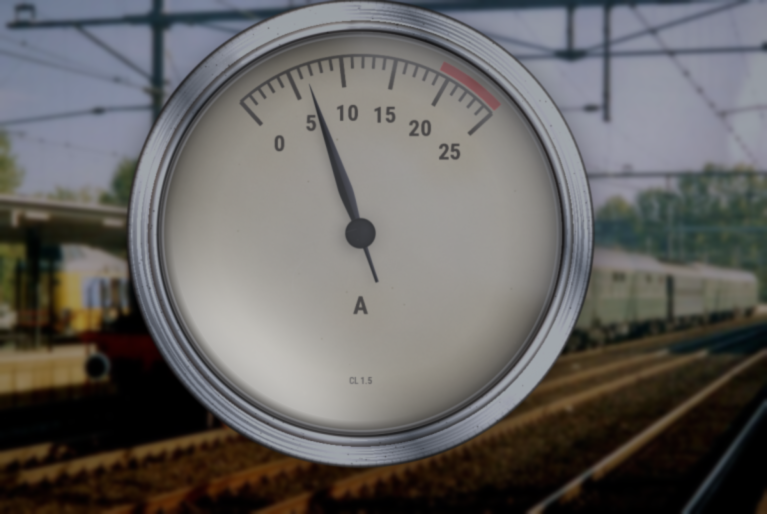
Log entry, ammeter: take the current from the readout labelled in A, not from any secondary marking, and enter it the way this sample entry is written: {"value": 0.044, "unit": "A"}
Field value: {"value": 6.5, "unit": "A"}
